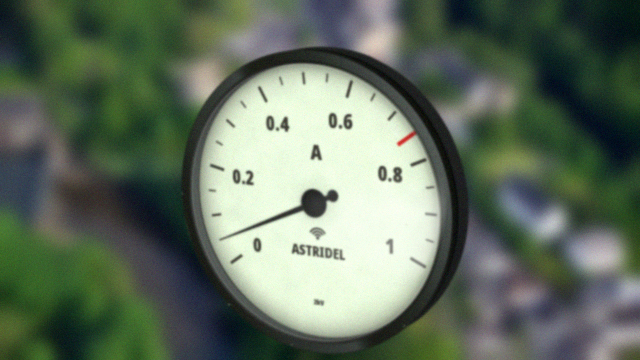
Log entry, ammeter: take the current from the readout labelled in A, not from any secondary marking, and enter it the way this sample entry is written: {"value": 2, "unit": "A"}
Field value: {"value": 0.05, "unit": "A"}
